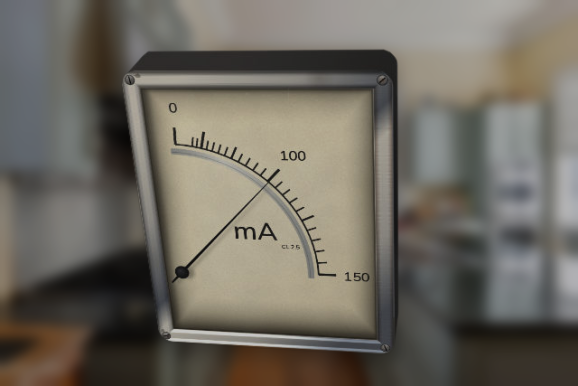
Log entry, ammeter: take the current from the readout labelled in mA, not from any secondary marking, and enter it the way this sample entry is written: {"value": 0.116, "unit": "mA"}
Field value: {"value": 100, "unit": "mA"}
